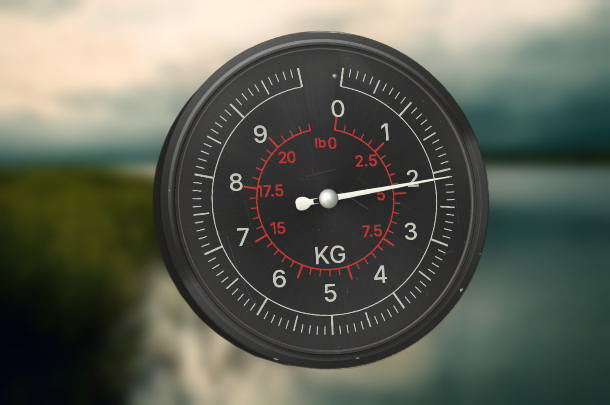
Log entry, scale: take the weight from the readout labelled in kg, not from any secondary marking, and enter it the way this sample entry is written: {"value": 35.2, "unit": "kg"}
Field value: {"value": 2.1, "unit": "kg"}
